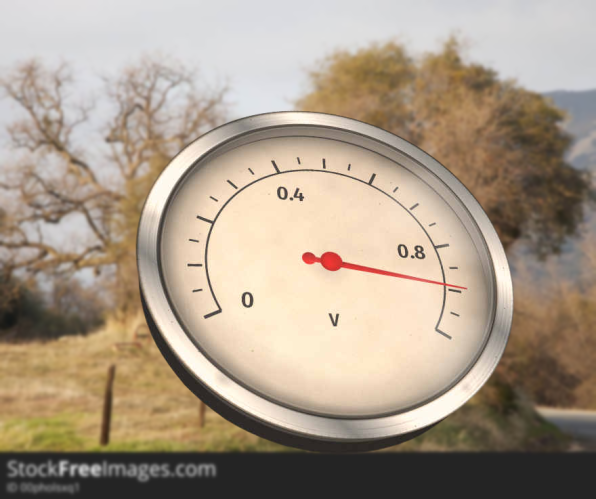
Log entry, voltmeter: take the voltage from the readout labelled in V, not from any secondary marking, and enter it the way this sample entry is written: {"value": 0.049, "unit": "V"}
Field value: {"value": 0.9, "unit": "V"}
